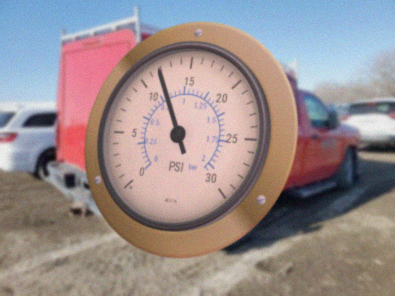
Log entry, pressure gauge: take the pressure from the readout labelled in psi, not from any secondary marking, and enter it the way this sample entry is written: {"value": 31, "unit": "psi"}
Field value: {"value": 12, "unit": "psi"}
